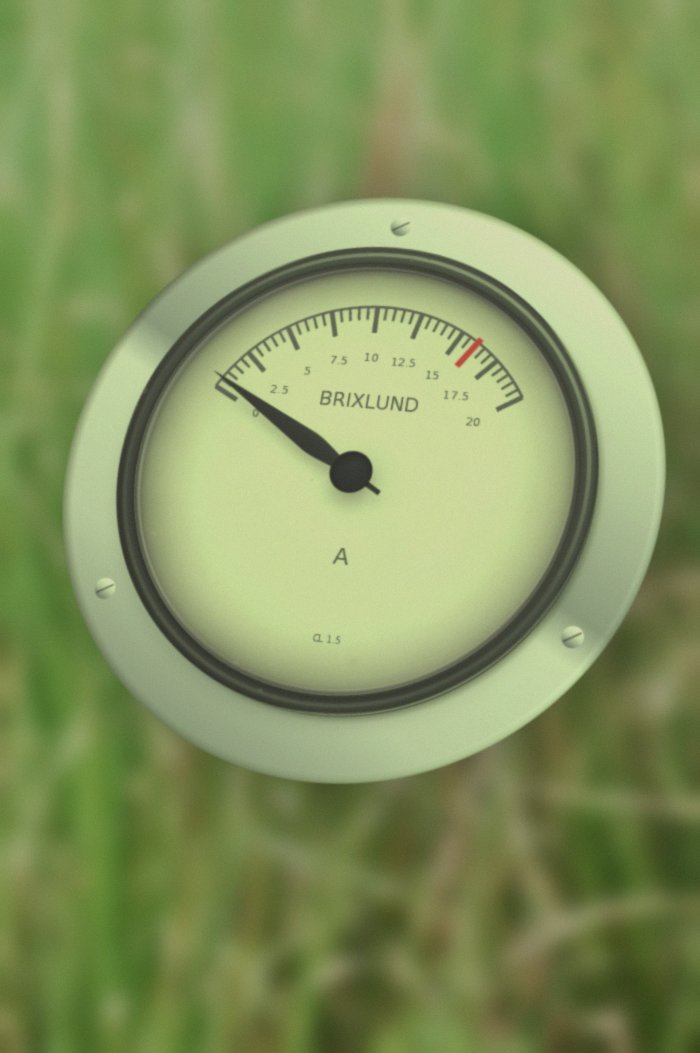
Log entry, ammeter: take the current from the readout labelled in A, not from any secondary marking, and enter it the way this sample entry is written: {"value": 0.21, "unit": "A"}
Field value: {"value": 0.5, "unit": "A"}
